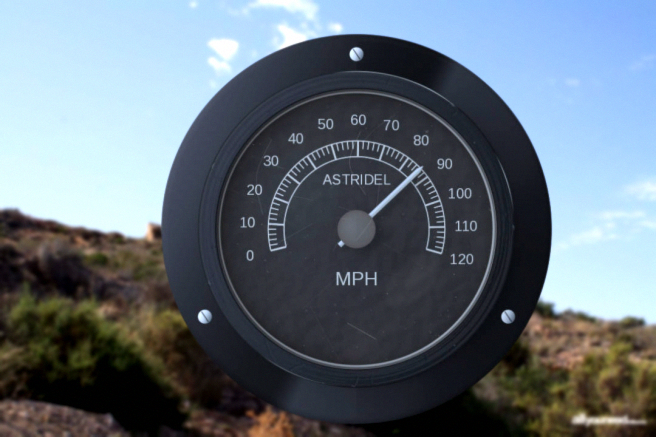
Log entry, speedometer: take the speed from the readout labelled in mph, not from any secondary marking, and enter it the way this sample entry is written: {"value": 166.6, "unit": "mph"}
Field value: {"value": 86, "unit": "mph"}
